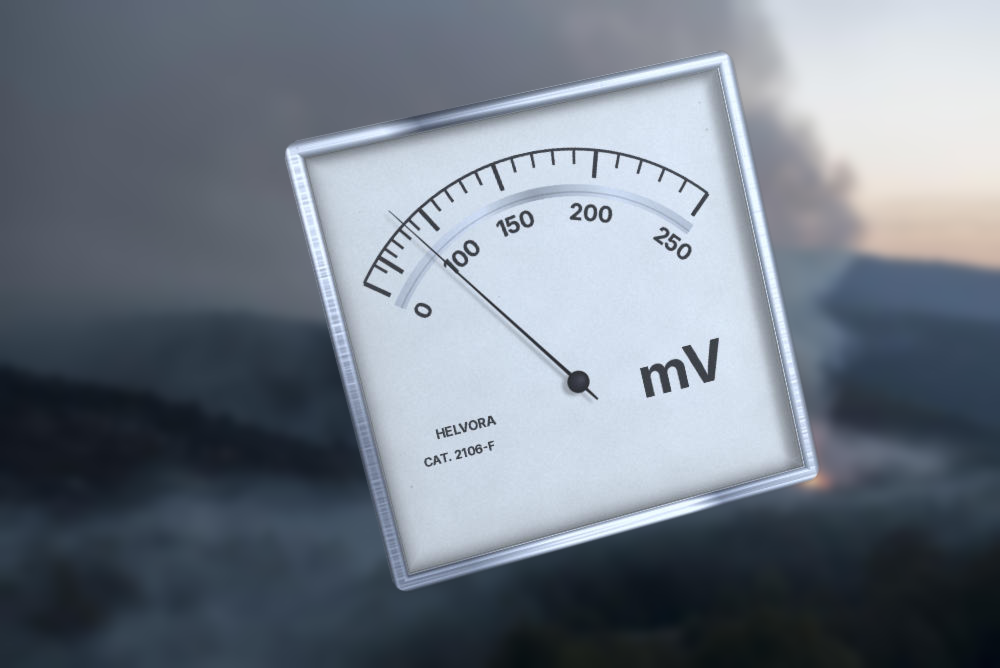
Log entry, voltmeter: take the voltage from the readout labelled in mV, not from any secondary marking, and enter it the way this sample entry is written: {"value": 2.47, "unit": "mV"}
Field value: {"value": 85, "unit": "mV"}
